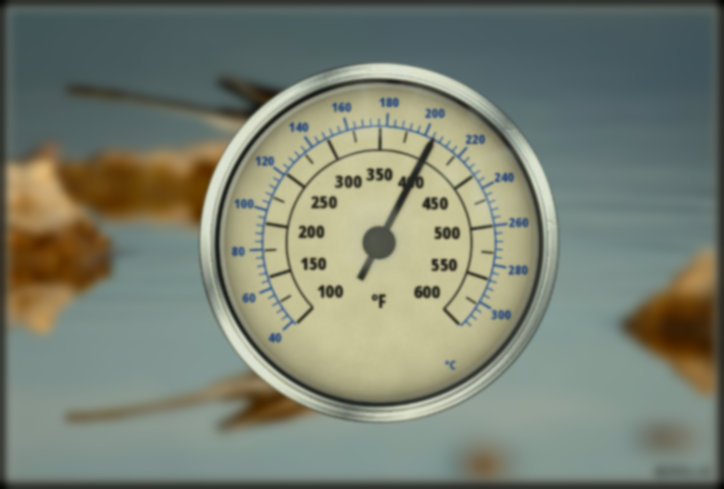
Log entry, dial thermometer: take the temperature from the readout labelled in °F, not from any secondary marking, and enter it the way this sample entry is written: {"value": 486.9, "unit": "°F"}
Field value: {"value": 400, "unit": "°F"}
